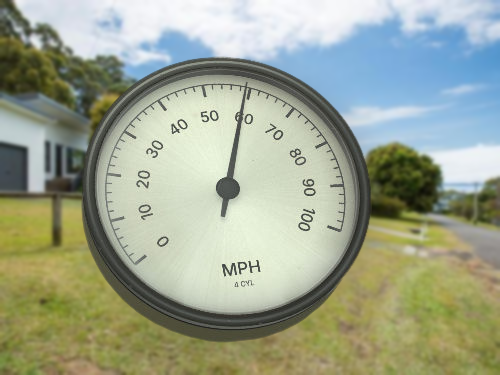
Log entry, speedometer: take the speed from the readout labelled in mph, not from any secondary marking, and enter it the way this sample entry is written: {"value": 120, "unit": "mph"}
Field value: {"value": 59, "unit": "mph"}
